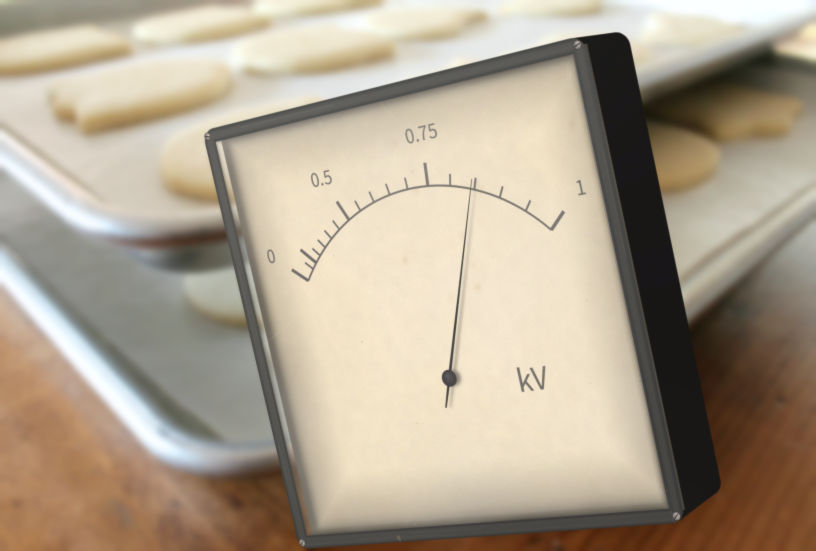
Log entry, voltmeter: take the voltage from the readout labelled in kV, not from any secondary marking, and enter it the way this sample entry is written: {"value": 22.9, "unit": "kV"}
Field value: {"value": 0.85, "unit": "kV"}
